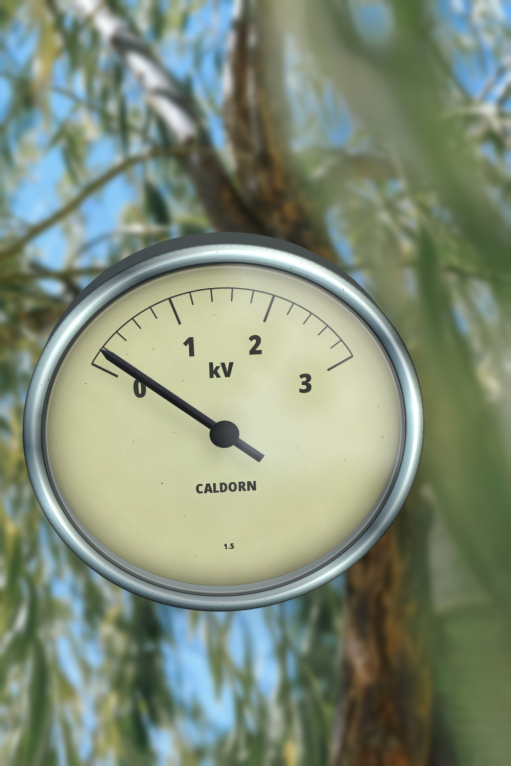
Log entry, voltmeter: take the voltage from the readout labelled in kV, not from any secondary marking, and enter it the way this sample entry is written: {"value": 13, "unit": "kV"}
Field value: {"value": 0.2, "unit": "kV"}
